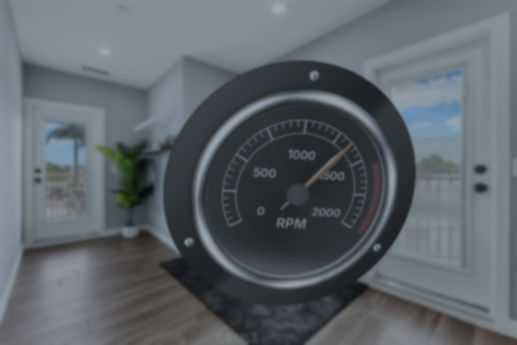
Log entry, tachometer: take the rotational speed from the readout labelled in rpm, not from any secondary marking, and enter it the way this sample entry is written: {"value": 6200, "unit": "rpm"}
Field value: {"value": 1350, "unit": "rpm"}
